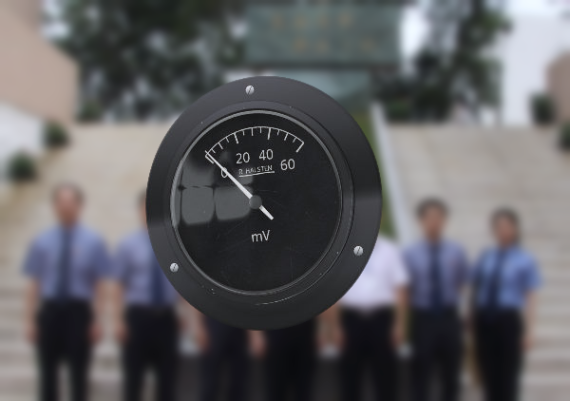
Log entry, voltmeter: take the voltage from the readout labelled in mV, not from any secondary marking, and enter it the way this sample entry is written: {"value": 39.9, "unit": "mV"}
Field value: {"value": 2.5, "unit": "mV"}
